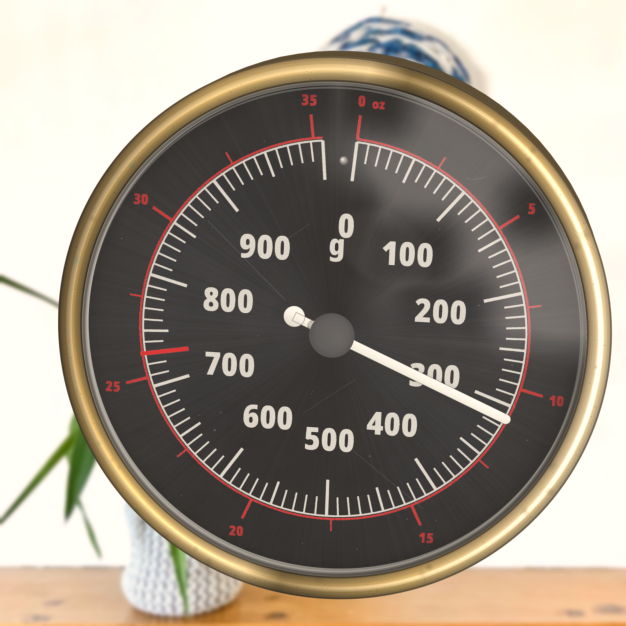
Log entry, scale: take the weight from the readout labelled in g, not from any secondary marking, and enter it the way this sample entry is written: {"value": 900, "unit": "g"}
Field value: {"value": 310, "unit": "g"}
